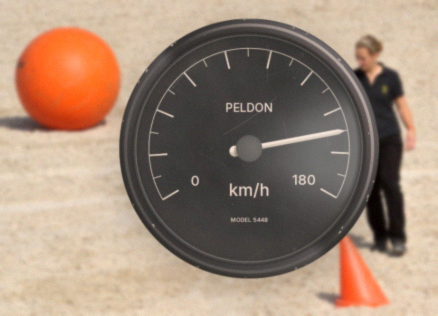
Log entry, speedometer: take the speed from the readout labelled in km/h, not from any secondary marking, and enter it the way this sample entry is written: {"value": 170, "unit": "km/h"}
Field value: {"value": 150, "unit": "km/h"}
